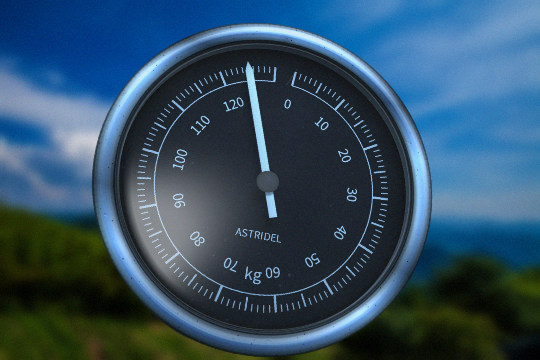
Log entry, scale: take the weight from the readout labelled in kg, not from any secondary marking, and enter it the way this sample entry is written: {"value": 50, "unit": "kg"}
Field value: {"value": 125, "unit": "kg"}
